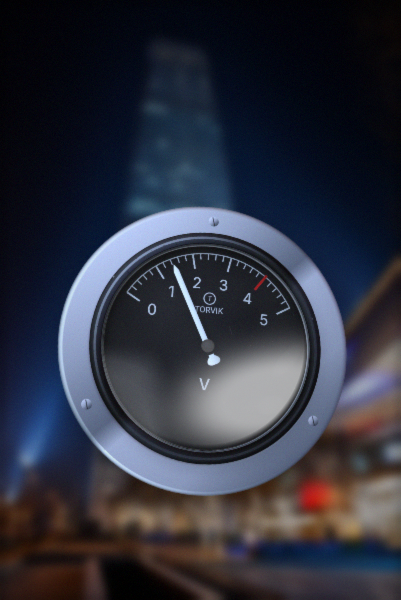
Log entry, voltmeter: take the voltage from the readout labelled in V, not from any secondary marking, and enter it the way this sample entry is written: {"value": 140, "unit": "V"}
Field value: {"value": 1.4, "unit": "V"}
